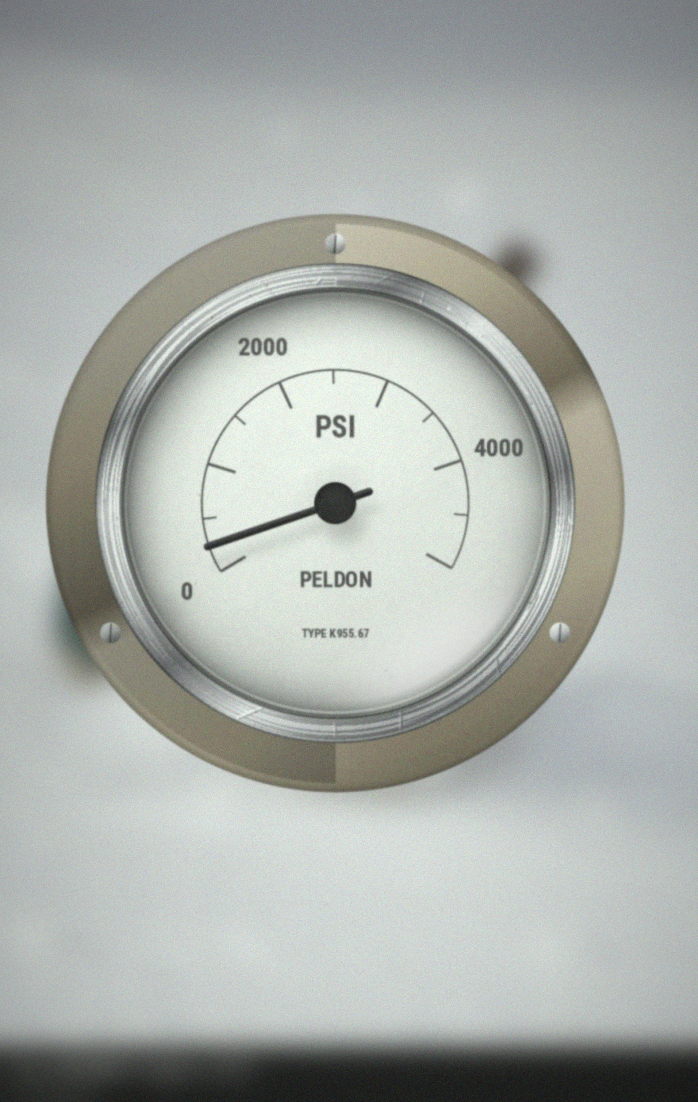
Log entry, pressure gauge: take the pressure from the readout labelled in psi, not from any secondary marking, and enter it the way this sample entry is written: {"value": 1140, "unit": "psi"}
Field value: {"value": 250, "unit": "psi"}
